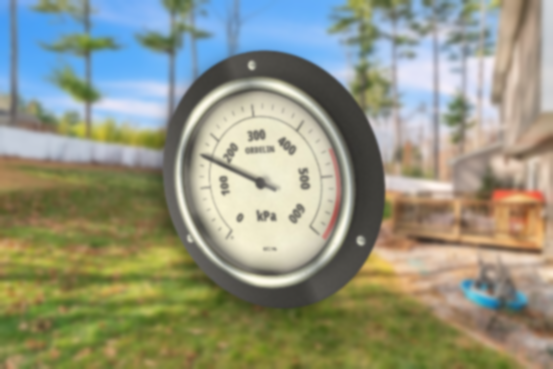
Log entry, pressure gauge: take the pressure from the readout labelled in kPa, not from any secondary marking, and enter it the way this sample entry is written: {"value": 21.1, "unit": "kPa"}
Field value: {"value": 160, "unit": "kPa"}
